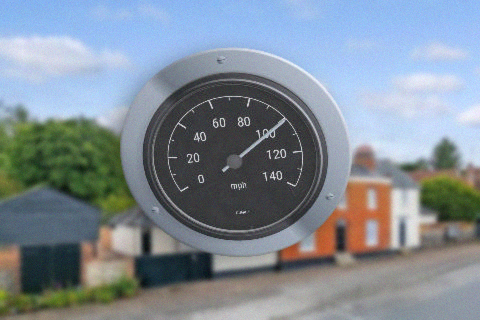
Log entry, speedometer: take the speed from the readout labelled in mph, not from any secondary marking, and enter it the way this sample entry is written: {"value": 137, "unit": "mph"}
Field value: {"value": 100, "unit": "mph"}
